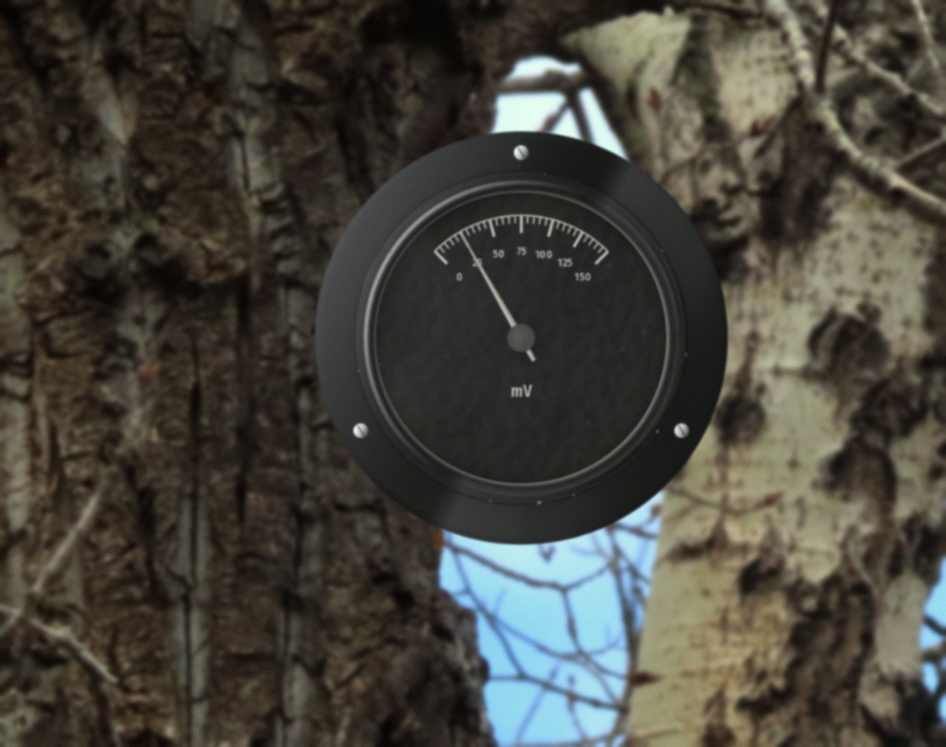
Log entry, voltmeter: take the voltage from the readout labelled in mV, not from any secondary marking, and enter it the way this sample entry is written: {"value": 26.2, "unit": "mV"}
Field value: {"value": 25, "unit": "mV"}
